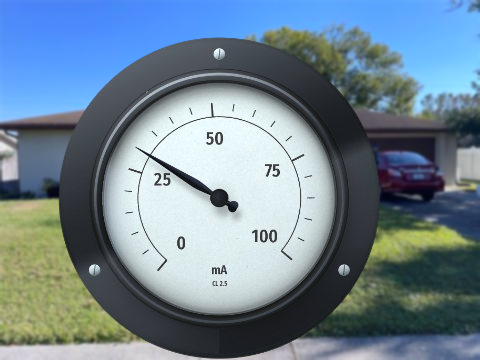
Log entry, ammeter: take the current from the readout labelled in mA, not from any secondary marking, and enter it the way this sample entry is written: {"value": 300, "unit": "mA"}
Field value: {"value": 30, "unit": "mA"}
